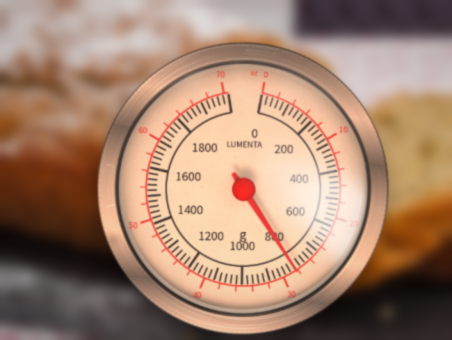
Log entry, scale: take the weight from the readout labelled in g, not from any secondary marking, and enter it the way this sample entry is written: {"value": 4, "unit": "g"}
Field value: {"value": 800, "unit": "g"}
